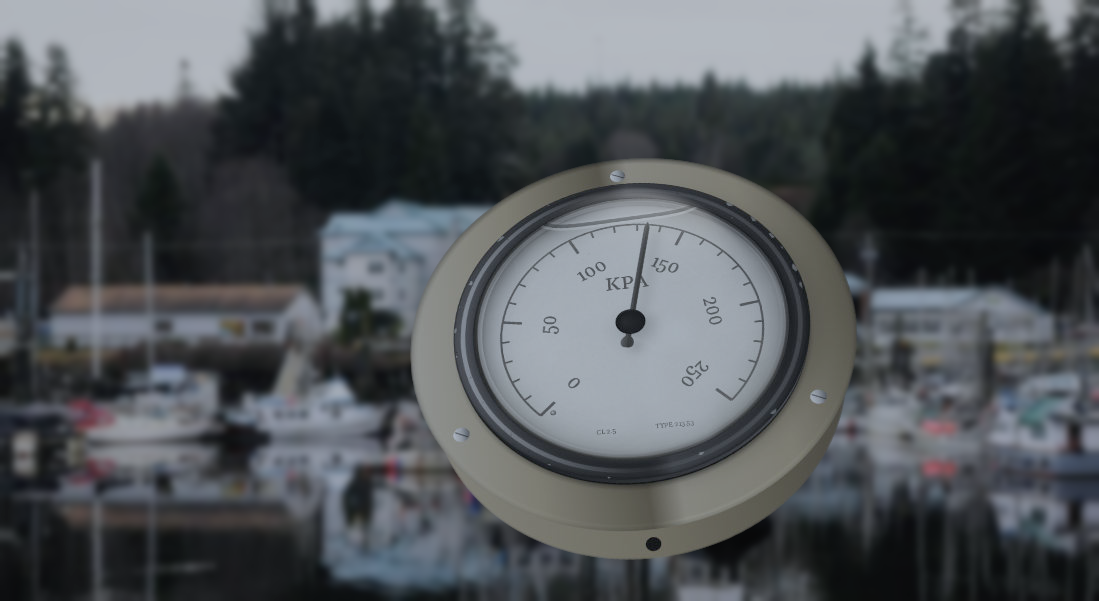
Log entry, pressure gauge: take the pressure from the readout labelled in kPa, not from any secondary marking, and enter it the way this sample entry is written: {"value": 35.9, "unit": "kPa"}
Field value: {"value": 135, "unit": "kPa"}
